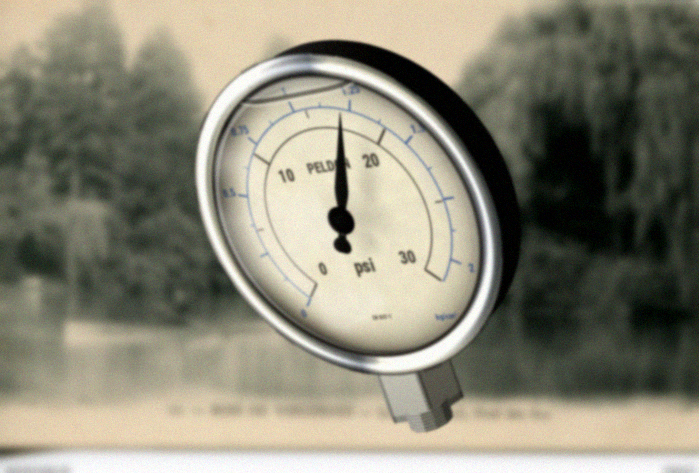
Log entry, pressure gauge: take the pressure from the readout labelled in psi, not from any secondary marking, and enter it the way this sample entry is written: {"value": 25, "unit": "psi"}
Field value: {"value": 17.5, "unit": "psi"}
